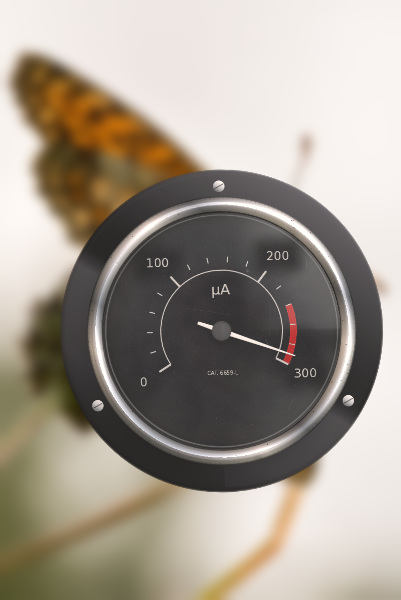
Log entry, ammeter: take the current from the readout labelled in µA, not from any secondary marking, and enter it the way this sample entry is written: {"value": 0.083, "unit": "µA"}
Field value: {"value": 290, "unit": "µA"}
